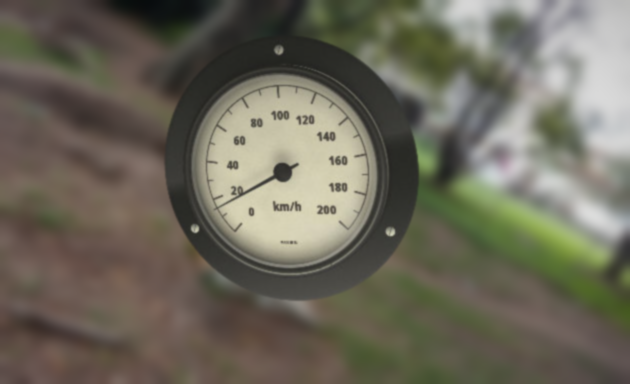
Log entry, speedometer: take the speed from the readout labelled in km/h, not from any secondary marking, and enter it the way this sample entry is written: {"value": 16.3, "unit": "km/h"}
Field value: {"value": 15, "unit": "km/h"}
